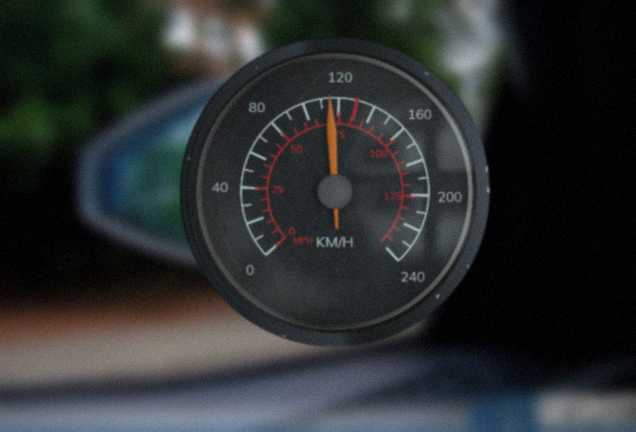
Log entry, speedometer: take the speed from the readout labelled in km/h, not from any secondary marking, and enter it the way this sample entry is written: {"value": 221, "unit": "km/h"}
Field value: {"value": 115, "unit": "km/h"}
